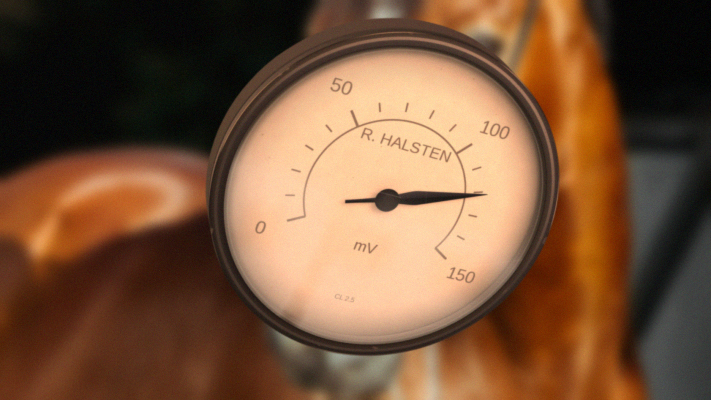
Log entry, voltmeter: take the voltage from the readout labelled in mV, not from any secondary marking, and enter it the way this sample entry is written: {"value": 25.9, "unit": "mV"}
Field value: {"value": 120, "unit": "mV"}
